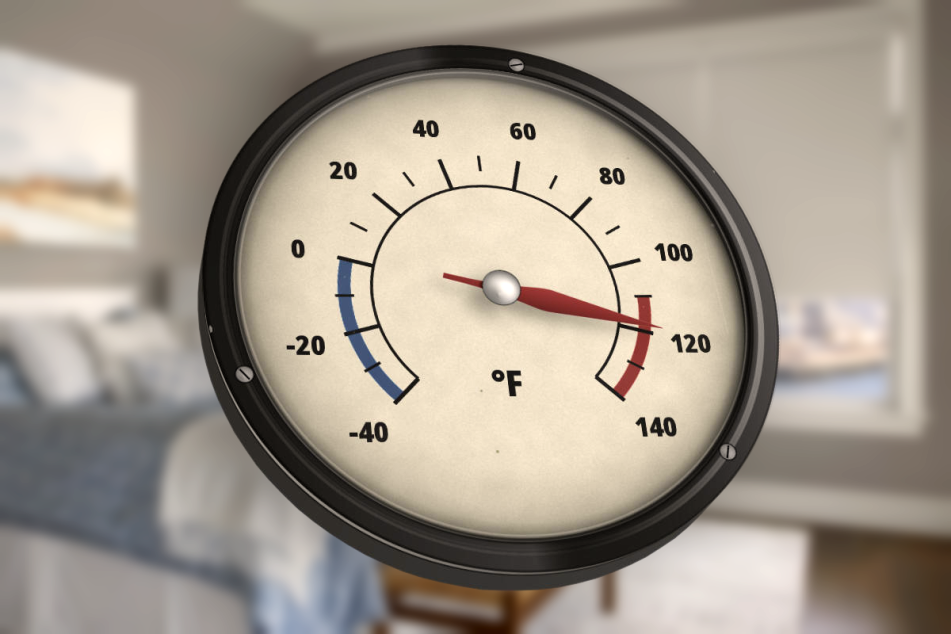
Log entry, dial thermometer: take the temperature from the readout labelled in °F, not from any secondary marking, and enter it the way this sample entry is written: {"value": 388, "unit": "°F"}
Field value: {"value": 120, "unit": "°F"}
